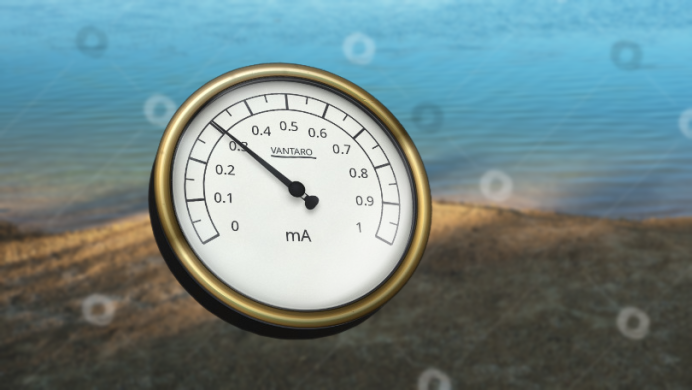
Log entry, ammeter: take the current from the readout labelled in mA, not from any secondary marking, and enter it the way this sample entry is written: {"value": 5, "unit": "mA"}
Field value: {"value": 0.3, "unit": "mA"}
